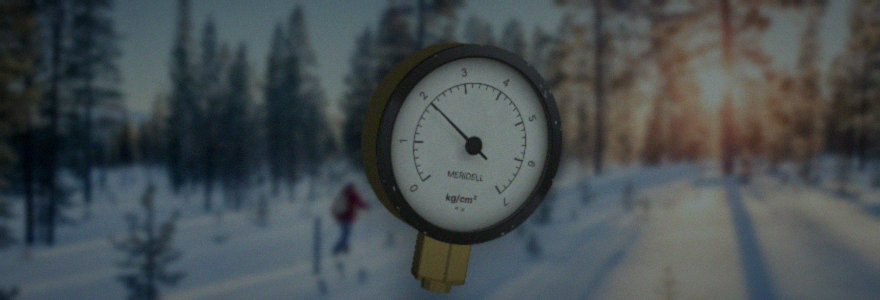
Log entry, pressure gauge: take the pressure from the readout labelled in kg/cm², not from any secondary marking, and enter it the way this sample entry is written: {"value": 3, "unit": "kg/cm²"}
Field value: {"value": 2, "unit": "kg/cm²"}
